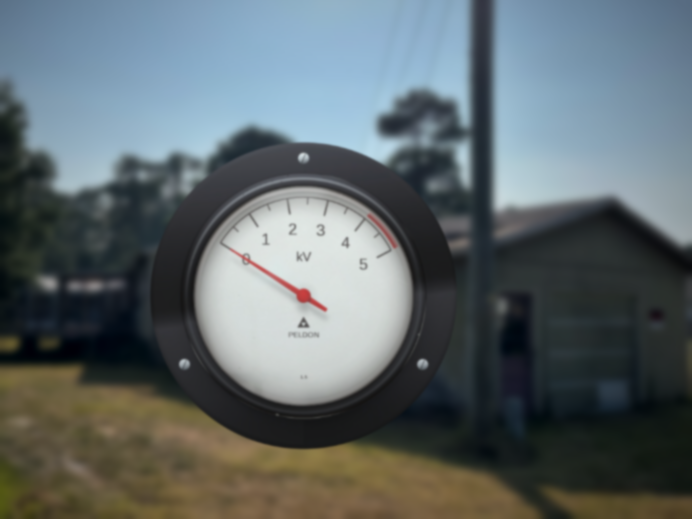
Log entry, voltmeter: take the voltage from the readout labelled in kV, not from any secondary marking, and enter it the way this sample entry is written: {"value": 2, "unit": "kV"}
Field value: {"value": 0, "unit": "kV"}
